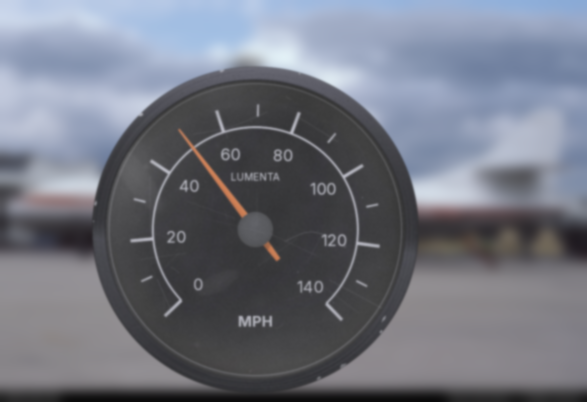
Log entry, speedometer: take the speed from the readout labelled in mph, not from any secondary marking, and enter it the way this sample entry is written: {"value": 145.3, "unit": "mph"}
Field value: {"value": 50, "unit": "mph"}
